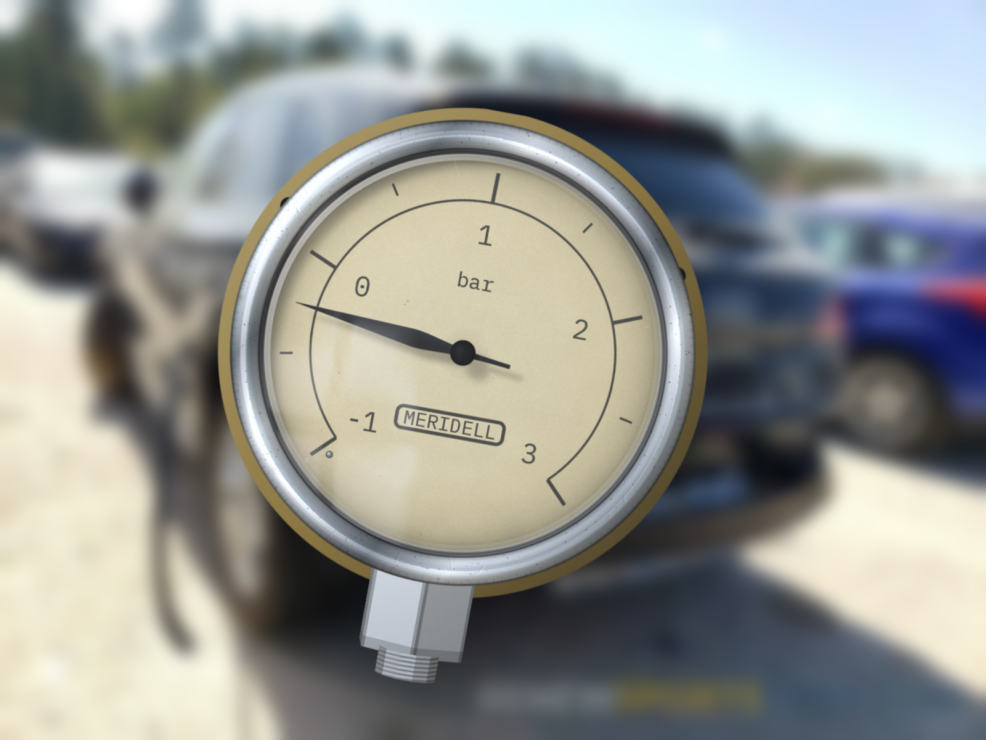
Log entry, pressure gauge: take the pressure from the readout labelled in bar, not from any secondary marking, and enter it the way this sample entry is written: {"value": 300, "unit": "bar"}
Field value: {"value": -0.25, "unit": "bar"}
